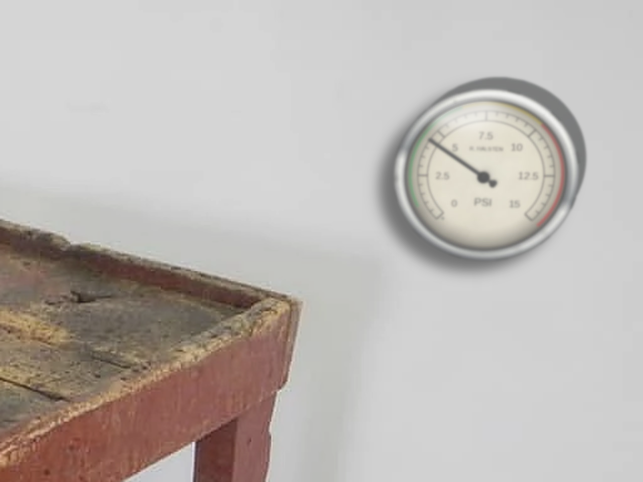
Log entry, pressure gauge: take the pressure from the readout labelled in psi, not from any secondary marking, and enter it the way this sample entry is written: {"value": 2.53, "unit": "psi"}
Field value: {"value": 4.5, "unit": "psi"}
